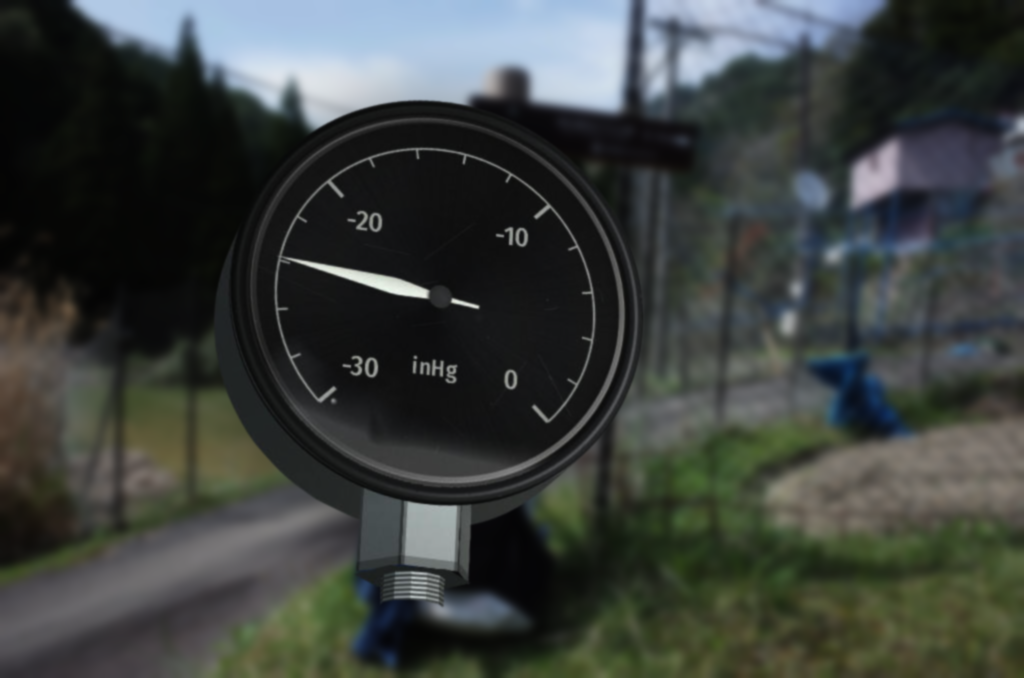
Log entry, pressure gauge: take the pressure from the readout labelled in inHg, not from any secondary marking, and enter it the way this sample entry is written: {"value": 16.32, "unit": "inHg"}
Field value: {"value": -24, "unit": "inHg"}
